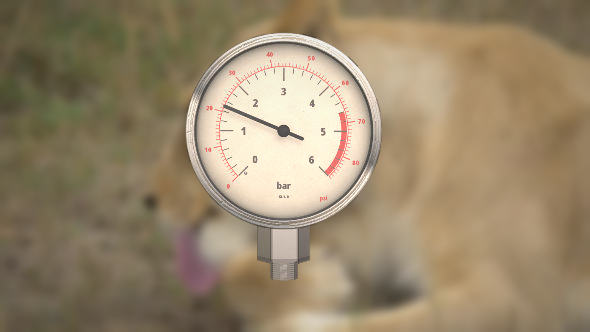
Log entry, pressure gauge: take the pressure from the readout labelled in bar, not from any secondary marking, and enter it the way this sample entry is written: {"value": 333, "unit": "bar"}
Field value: {"value": 1.5, "unit": "bar"}
